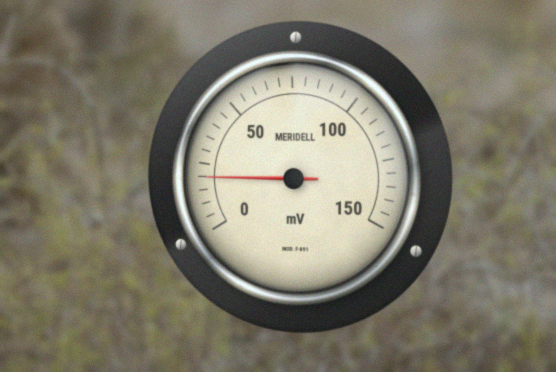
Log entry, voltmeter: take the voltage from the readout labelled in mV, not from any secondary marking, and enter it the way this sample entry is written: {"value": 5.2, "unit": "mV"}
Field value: {"value": 20, "unit": "mV"}
